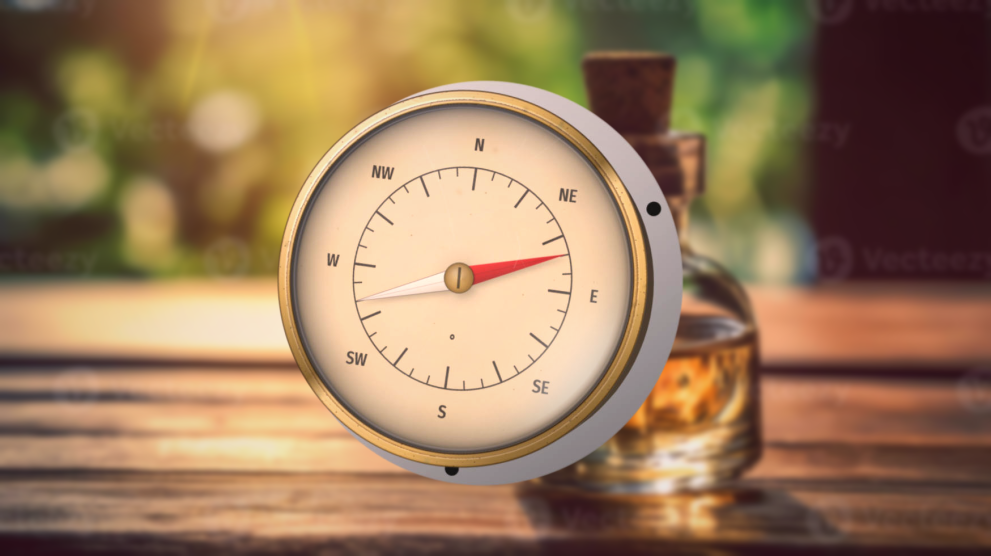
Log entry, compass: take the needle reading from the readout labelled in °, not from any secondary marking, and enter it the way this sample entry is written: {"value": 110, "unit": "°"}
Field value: {"value": 70, "unit": "°"}
